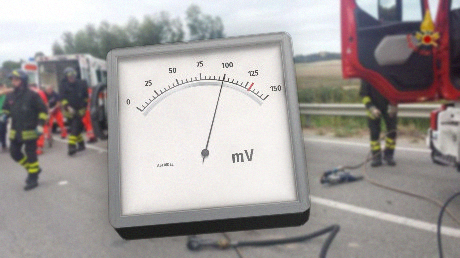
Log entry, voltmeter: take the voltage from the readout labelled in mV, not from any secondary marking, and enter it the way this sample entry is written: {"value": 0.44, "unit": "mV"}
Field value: {"value": 100, "unit": "mV"}
